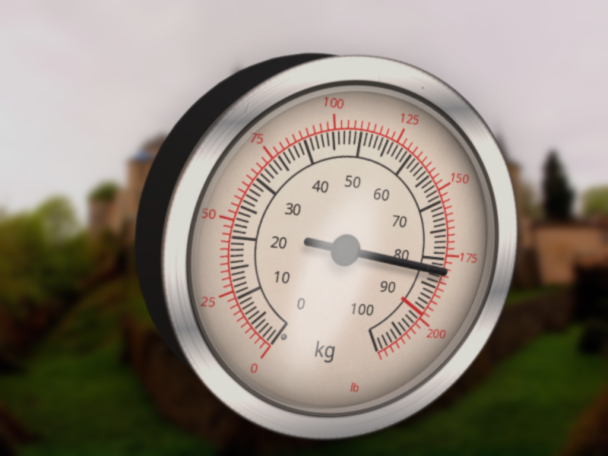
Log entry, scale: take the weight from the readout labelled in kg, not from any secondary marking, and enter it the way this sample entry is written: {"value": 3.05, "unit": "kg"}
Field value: {"value": 82, "unit": "kg"}
